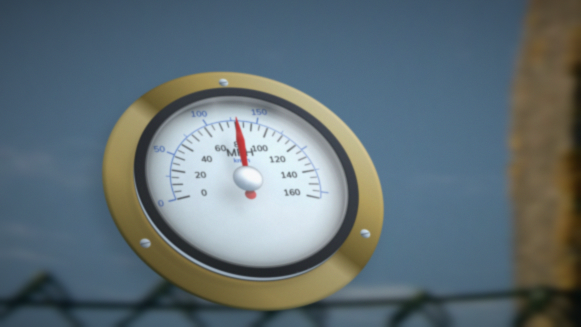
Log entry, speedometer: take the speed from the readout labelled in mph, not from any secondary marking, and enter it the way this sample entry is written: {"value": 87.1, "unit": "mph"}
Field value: {"value": 80, "unit": "mph"}
